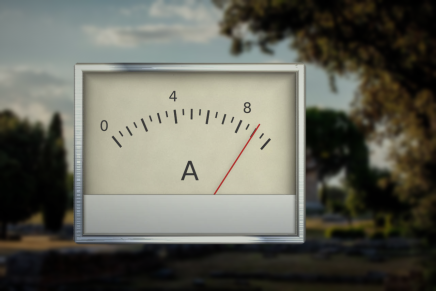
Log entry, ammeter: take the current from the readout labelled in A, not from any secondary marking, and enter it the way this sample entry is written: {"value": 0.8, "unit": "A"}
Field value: {"value": 9, "unit": "A"}
